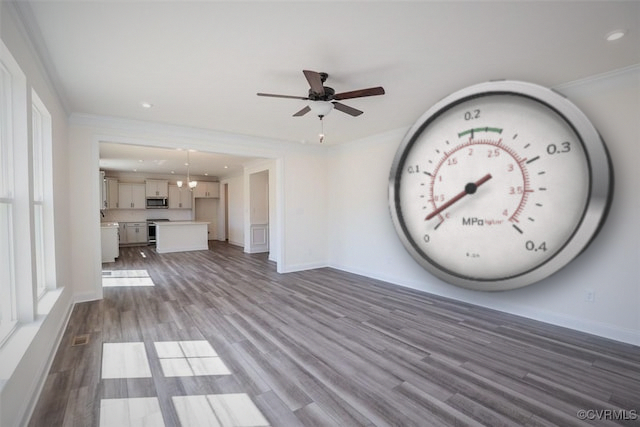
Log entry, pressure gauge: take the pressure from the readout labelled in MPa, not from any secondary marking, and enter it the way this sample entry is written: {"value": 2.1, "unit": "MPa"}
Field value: {"value": 0.02, "unit": "MPa"}
